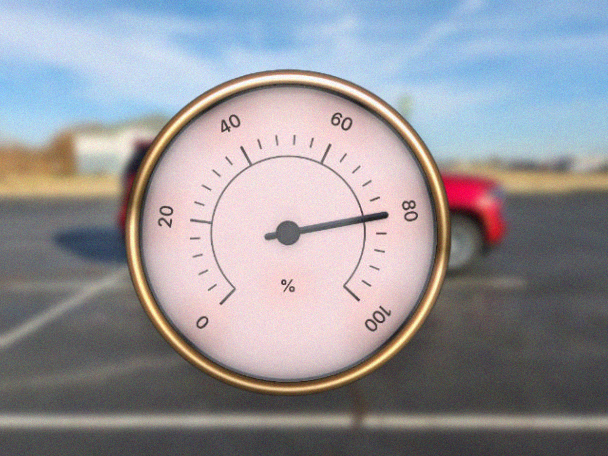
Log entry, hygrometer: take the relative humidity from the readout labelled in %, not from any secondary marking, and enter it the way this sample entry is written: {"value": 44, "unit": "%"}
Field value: {"value": 80, "unit": "%"}
